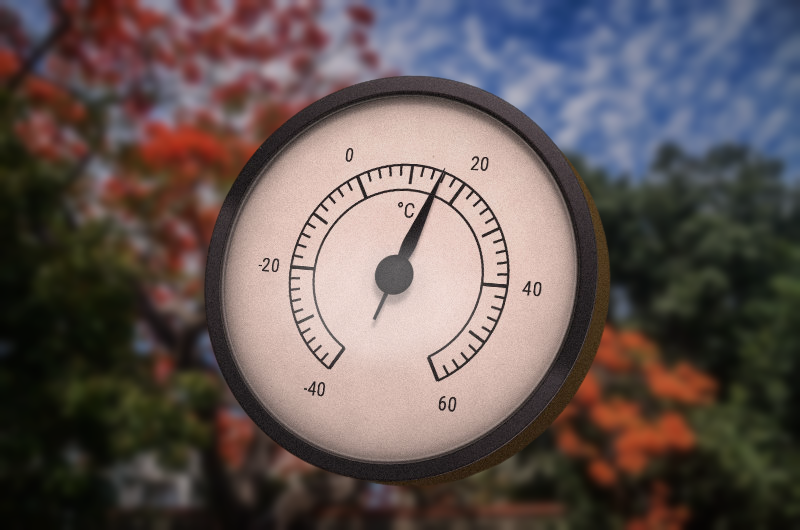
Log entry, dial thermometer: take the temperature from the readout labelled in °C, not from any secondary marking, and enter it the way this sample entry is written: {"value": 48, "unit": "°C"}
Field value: {"value": 16, "unit": "°C"}
